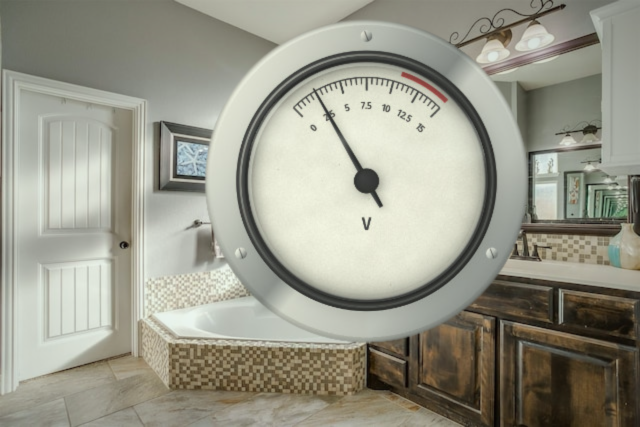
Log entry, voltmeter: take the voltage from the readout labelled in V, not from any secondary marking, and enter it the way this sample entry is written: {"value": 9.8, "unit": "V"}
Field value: {"value": 2.5, "unit": "V"}
